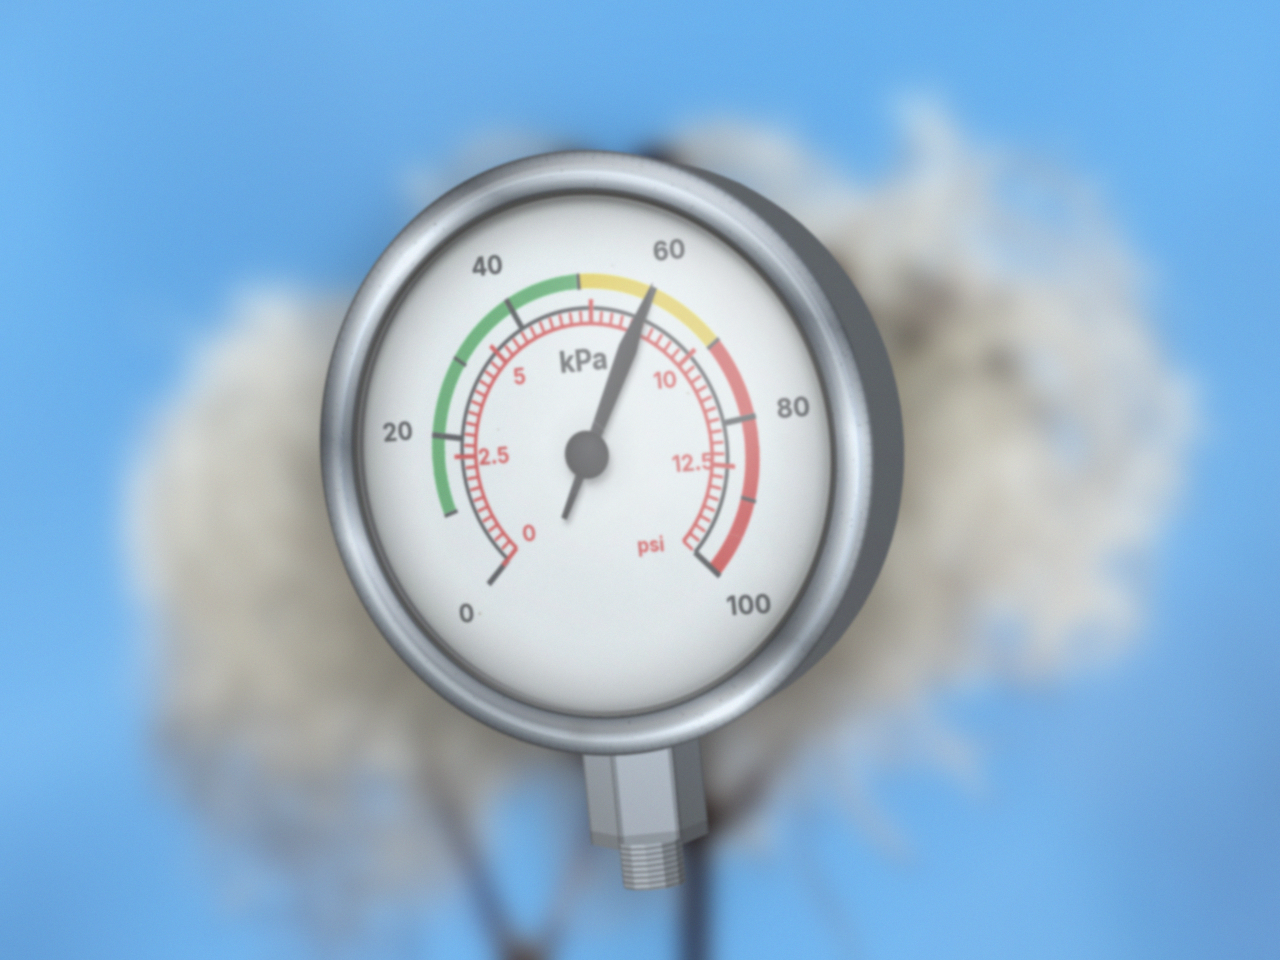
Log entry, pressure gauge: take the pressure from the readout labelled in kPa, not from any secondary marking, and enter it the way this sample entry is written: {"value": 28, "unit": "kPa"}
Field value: {"value": 60, "unit": "kPa"}
